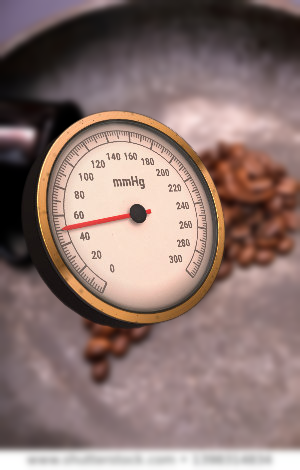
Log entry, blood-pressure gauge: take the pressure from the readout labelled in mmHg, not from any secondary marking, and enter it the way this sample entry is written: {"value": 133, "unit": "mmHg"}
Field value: {"value": 50, "unit": "mmHg"}
